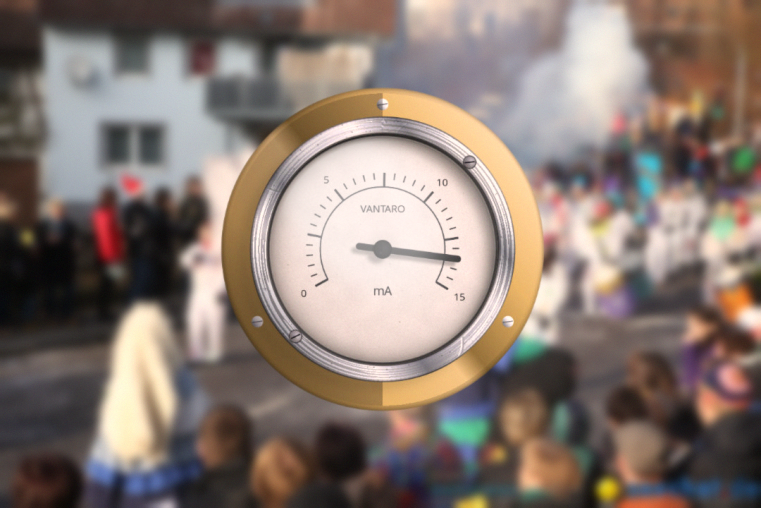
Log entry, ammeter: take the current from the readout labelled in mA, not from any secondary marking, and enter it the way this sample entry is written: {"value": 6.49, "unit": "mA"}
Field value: {"value": 13.5, "unit": "mA"}
